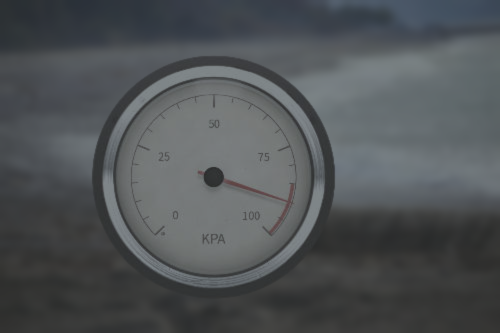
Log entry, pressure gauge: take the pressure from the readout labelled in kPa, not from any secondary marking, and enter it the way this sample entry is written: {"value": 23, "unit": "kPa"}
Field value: {"value": 90, "unit": "kPa"}
